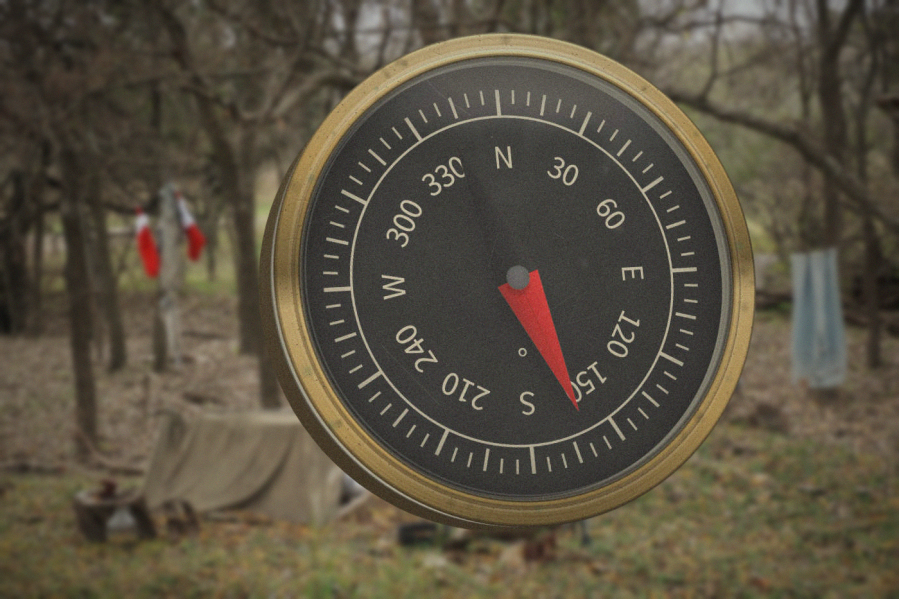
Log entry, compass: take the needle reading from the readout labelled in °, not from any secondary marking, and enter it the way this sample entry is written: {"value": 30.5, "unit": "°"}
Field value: {"value": 160, "unit": "°"}
